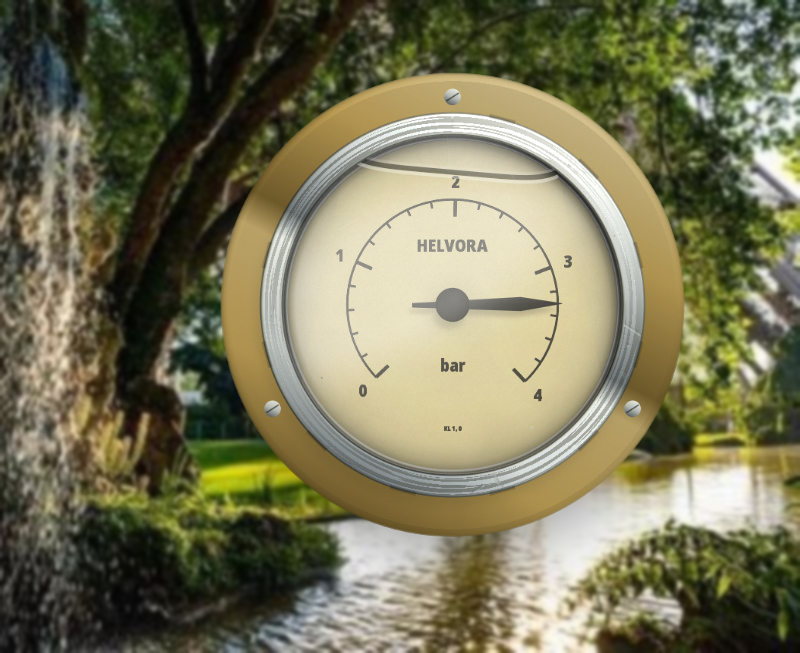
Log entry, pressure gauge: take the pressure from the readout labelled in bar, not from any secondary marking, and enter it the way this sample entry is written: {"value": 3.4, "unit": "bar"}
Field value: {"value": 3.3, "unit": "bar"}
